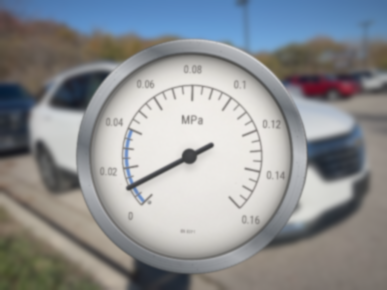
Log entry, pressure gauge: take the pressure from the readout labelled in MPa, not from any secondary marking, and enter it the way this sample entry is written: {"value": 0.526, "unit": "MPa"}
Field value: {"value": 0.01, "unit": "MPa"}
